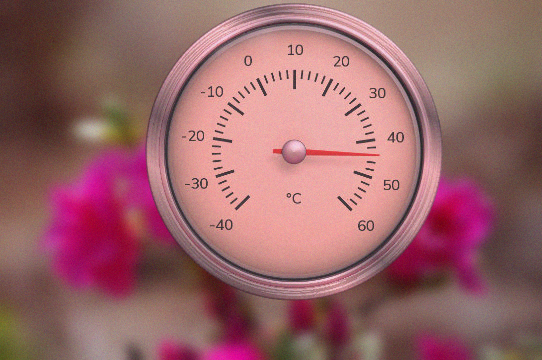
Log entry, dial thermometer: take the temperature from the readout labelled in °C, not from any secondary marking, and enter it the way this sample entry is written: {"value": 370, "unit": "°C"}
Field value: {"value": 44, "unit": "°C"}
